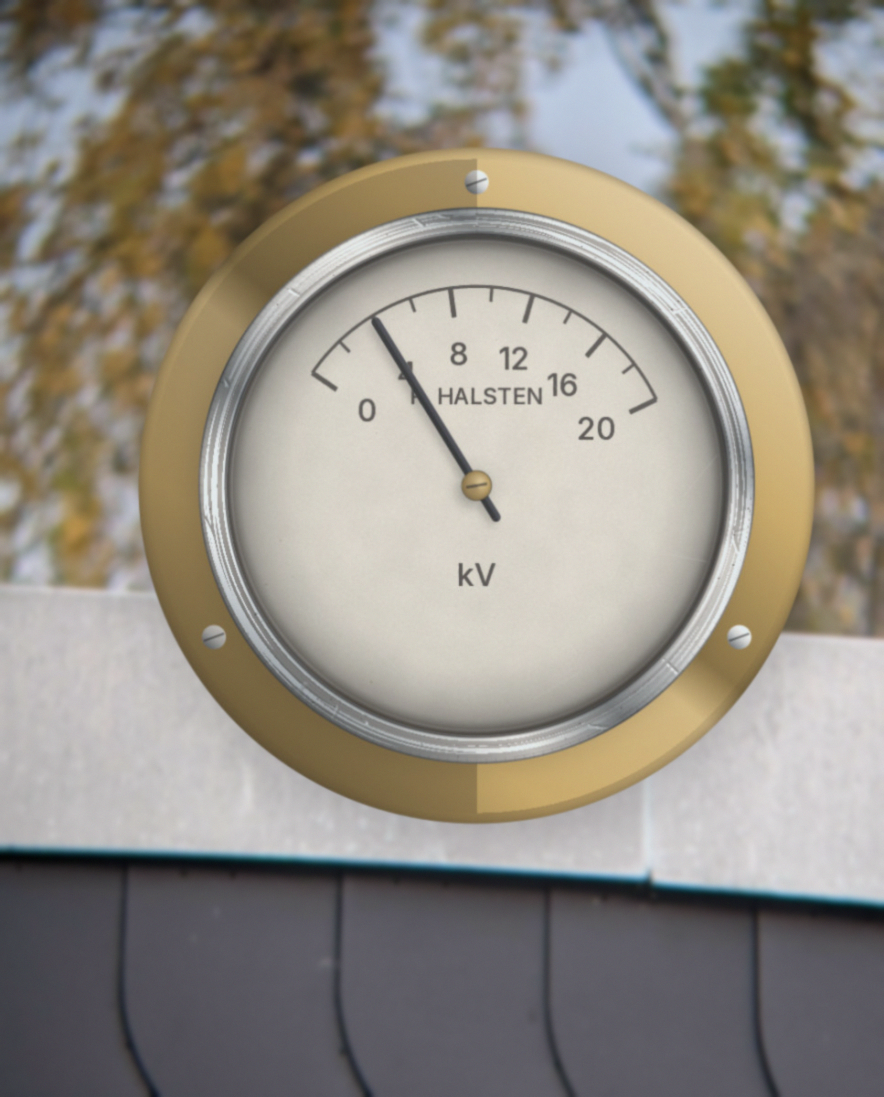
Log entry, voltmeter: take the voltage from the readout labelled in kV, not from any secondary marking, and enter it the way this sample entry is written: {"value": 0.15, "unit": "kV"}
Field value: {"value": 4, "unit": "kV"}
